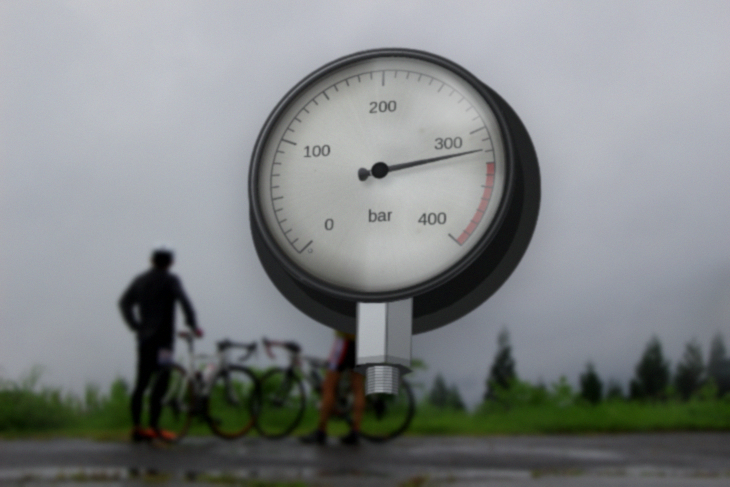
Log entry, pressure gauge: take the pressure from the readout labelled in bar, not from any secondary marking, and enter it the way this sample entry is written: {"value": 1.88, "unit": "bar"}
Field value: {"value": 320, "unit": "bar"}
